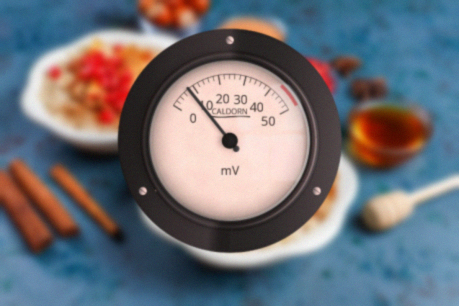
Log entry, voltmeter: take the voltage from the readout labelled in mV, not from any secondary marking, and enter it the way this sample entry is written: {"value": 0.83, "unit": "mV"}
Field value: {"value": 8, "unit": "mV"}
